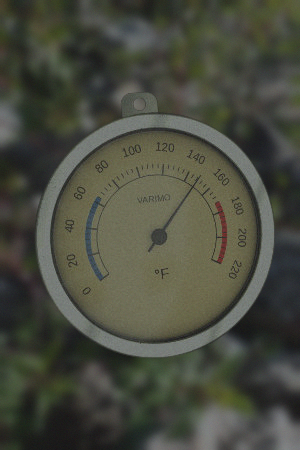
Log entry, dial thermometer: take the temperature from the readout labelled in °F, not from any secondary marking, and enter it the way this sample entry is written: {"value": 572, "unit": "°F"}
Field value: {"value": 148, "unit": "°F"}
